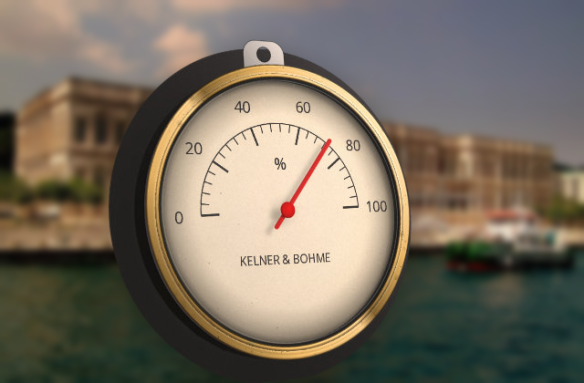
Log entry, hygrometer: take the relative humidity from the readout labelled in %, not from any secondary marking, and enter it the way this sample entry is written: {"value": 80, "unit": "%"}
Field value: {"value": 72, "unit": "%"}
